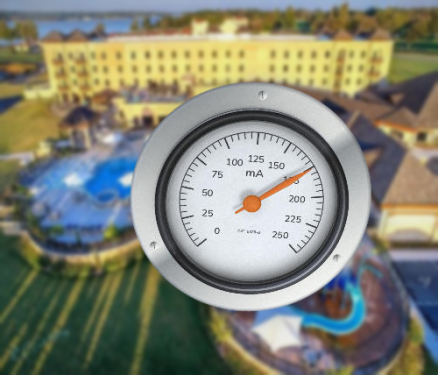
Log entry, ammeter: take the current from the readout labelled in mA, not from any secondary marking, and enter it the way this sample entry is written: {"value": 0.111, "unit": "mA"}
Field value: {"value": 175, "unit": "mA"}
